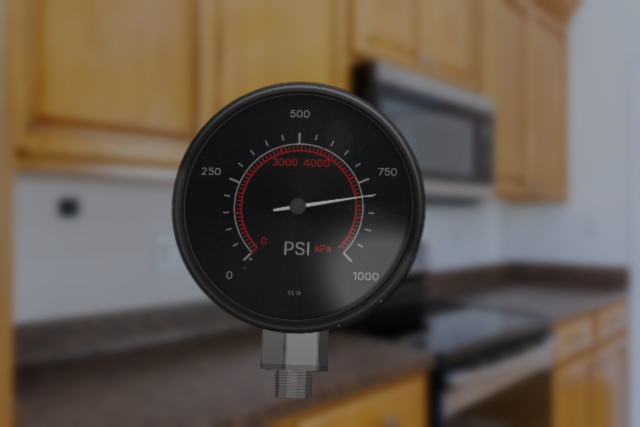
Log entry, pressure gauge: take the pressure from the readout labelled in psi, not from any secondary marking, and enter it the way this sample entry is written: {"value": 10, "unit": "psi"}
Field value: {"value": 800, "unit": "psi"}
